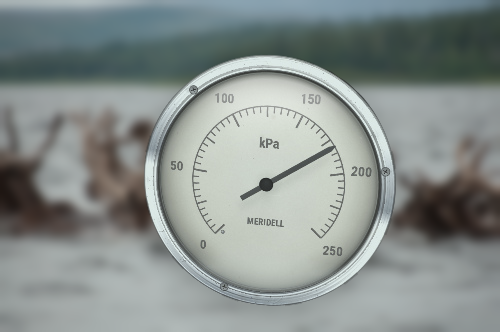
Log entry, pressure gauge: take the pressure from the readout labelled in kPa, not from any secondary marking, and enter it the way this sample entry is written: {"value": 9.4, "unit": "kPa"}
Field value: {"value": 180, "unit": "kPa"}
